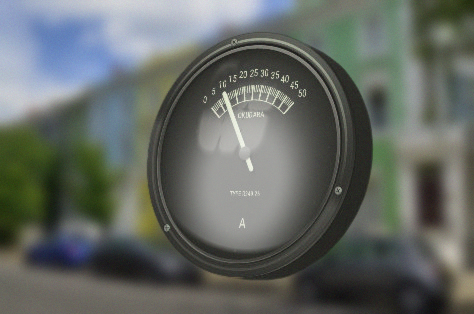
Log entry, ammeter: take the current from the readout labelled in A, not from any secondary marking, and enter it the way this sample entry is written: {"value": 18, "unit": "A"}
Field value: {"value": 10, "unit": "A"}
